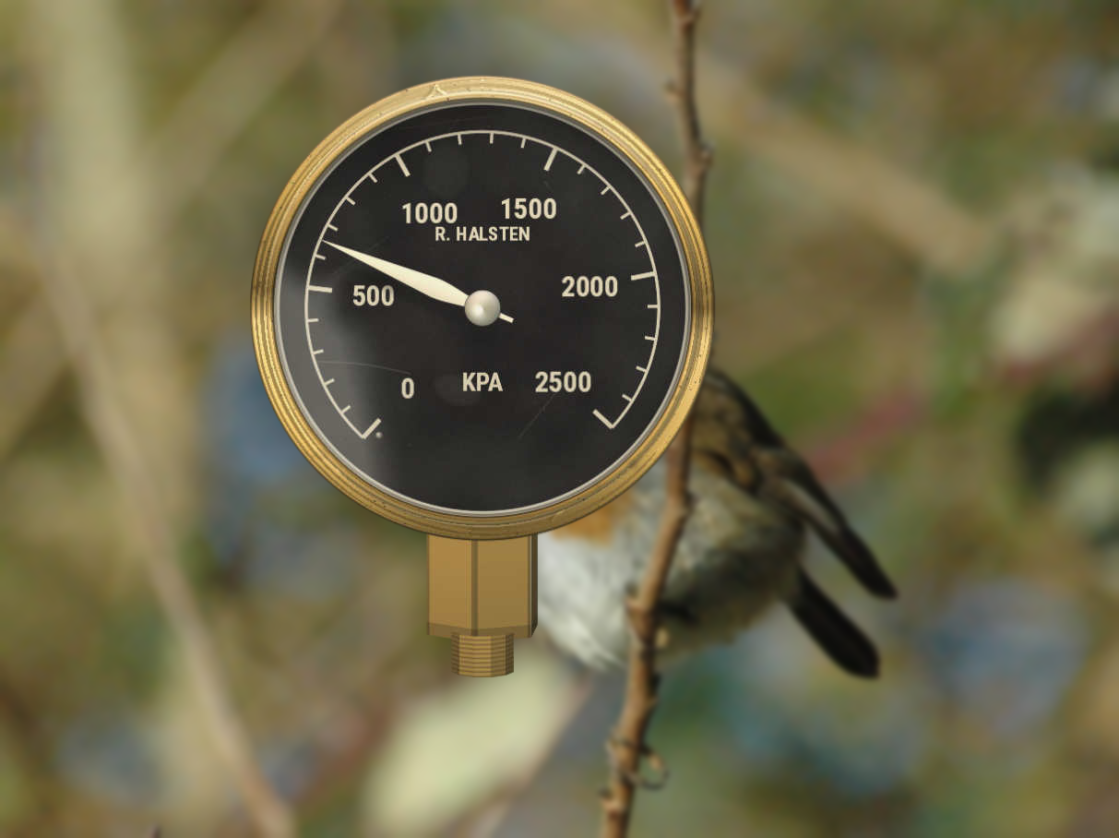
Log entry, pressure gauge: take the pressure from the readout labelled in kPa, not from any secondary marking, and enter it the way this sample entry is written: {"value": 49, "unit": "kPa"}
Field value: {"value": 650, "unit": "kPa"}
